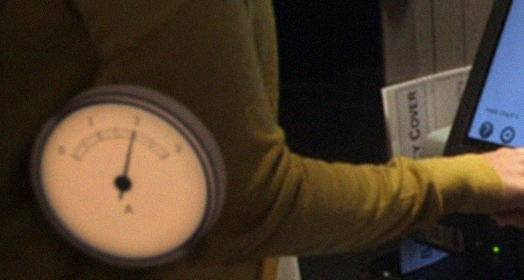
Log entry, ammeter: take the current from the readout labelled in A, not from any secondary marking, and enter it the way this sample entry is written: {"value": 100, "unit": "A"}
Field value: {"value": 2, "unit": "A"}
